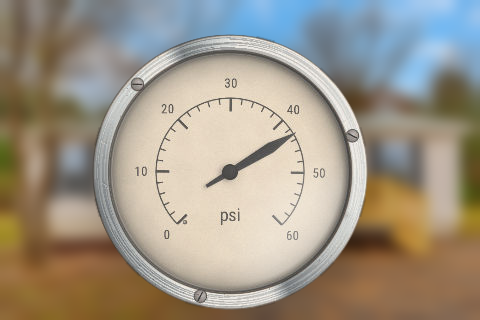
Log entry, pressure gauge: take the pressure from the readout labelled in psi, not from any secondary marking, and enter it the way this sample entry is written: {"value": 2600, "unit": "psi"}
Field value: {"value": 43, "unit": "psi"}
